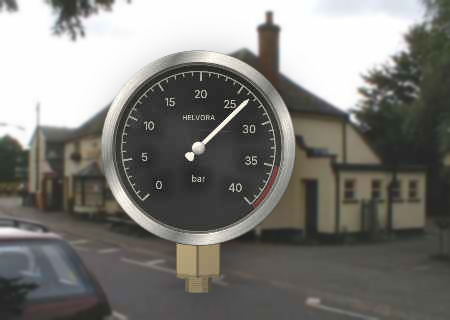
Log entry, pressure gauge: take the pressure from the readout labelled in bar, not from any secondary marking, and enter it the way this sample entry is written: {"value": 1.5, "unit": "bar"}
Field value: {"value": 26.5, "unit": "bar"}
